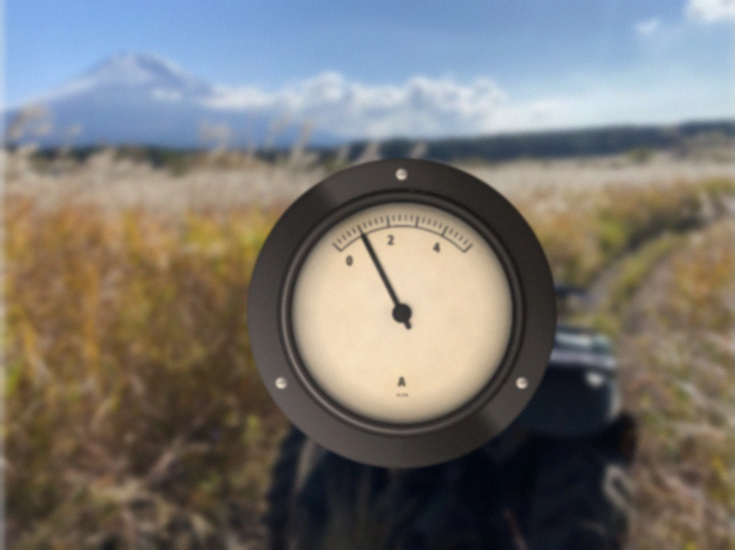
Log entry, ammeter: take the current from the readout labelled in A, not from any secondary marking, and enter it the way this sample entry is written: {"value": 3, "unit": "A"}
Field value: {"value": 1, "unit": "A"}
